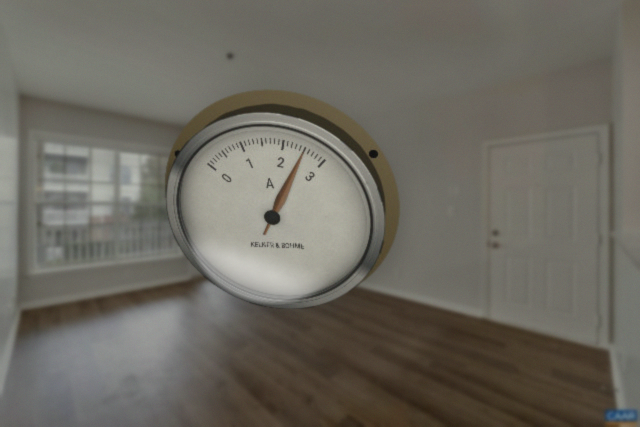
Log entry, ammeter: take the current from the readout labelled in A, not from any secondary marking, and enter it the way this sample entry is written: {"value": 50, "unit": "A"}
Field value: {"value": 2.5, "unit": "A"}
